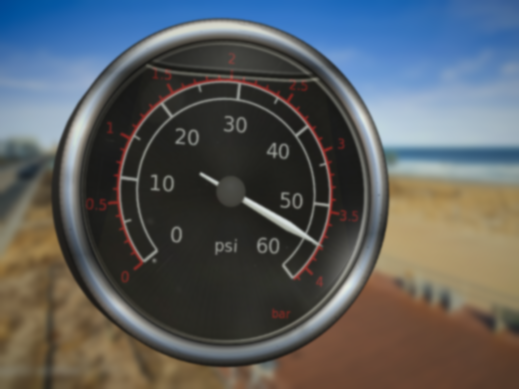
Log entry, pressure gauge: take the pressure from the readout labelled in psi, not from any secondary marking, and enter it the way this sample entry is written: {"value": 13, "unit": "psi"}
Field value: {"value": 55, "unit": "psi"}
